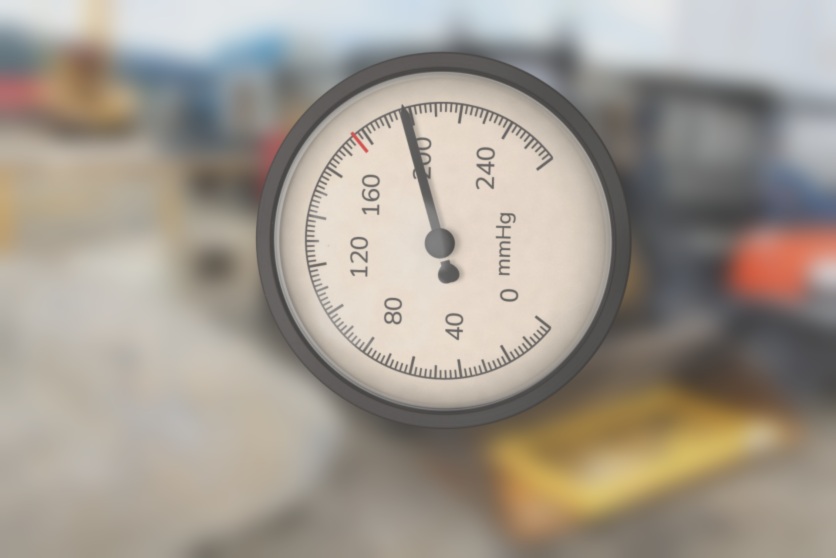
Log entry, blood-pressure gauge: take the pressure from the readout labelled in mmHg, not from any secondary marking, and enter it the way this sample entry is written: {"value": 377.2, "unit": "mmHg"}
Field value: {"value": 198, "unit": "mmHg"}
